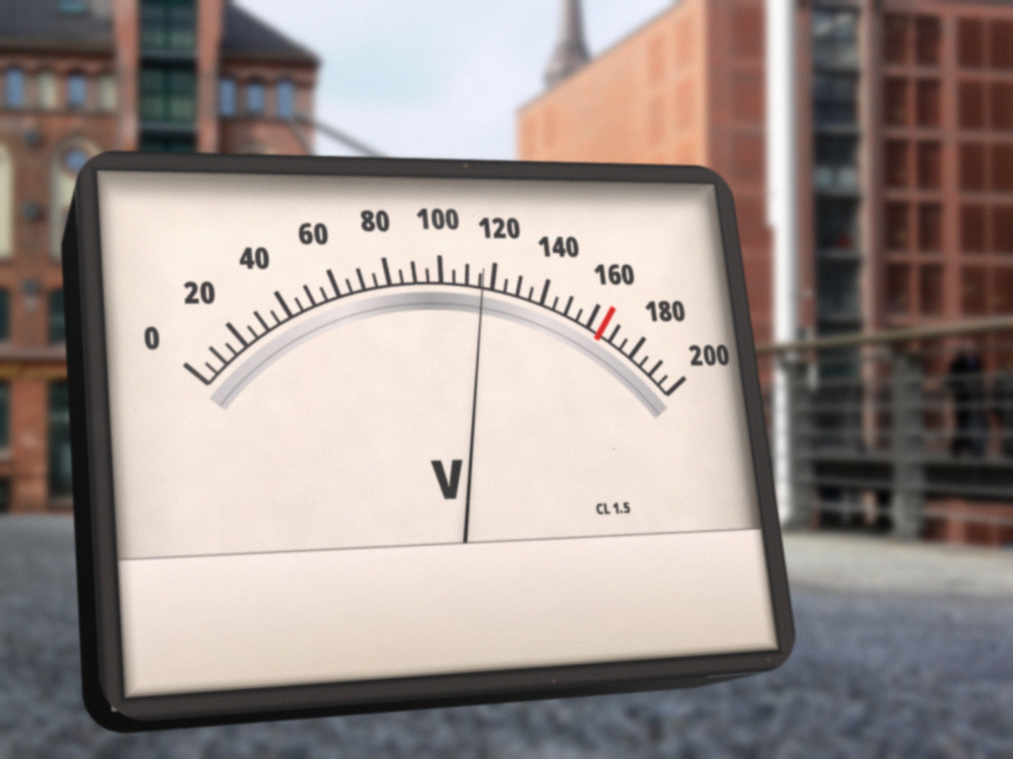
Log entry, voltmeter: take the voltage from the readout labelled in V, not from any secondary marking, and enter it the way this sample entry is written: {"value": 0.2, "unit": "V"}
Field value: {"value": 115, "unit": "V"}
